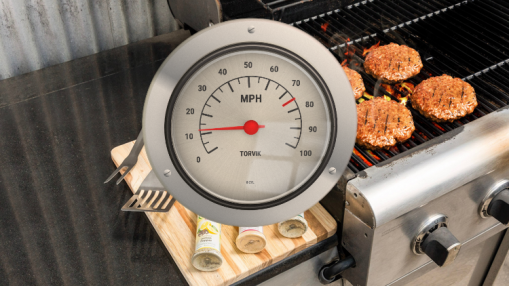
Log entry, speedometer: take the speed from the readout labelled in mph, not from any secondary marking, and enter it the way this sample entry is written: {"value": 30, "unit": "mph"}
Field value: {"value": 12.5, "unit": "mph"}
